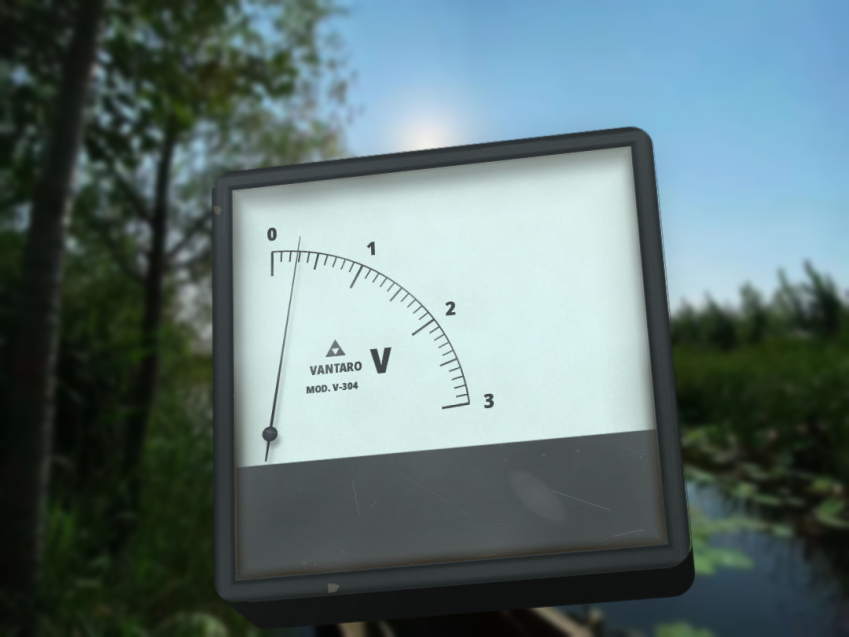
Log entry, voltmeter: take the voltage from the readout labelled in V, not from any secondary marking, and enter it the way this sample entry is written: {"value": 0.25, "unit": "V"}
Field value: {"value": 0.3, "unit": "V"}
